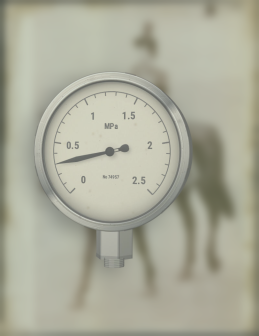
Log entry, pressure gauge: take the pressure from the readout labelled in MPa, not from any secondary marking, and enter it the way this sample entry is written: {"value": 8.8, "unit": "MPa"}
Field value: {"value": 0.3, "unit": "MPa"}
